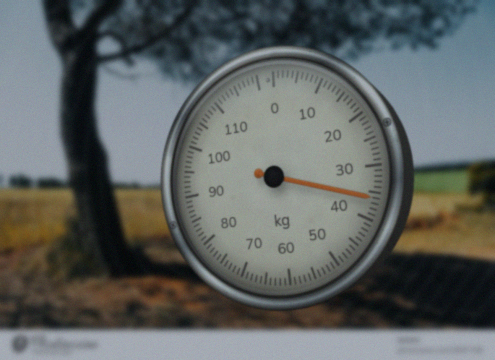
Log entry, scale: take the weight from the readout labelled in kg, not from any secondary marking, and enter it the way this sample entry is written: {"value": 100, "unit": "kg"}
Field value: {"value": 36, "unit": "kg"}
